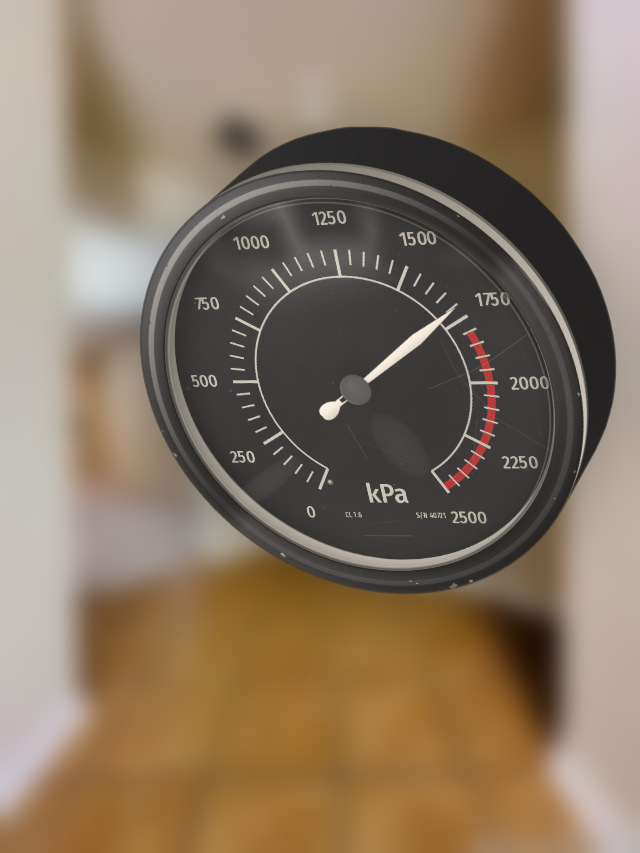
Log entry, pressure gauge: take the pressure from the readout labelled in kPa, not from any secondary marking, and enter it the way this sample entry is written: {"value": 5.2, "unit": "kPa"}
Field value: {"value": 1700, "unit": "kPa"}
